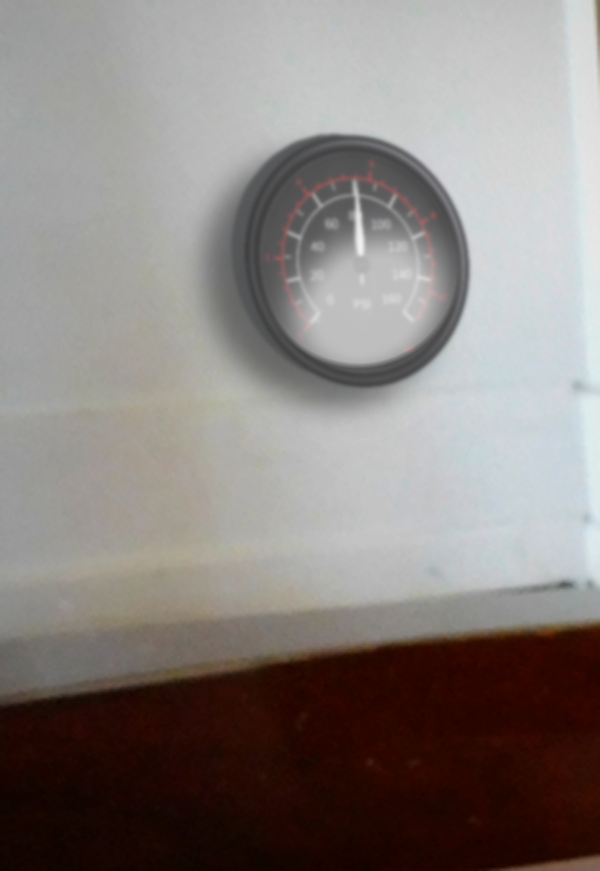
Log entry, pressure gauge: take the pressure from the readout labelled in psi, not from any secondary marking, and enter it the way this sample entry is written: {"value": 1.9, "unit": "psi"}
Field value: {"value": 80, "unit": "psi"}
